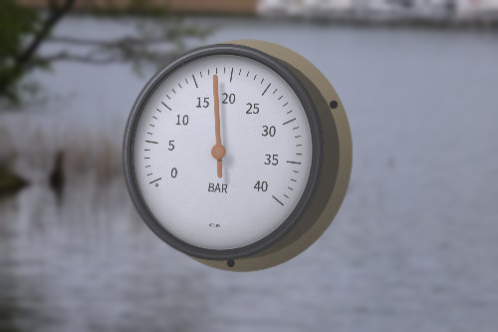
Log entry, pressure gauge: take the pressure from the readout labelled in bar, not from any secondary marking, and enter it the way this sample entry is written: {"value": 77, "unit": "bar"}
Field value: {"value": 18, "unit": "bar"}
